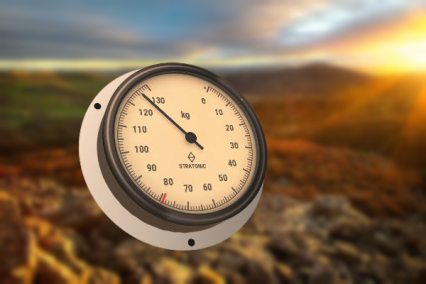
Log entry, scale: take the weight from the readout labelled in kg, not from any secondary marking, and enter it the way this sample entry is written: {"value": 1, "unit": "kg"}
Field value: {"value": 125, "unit": "kg"}
